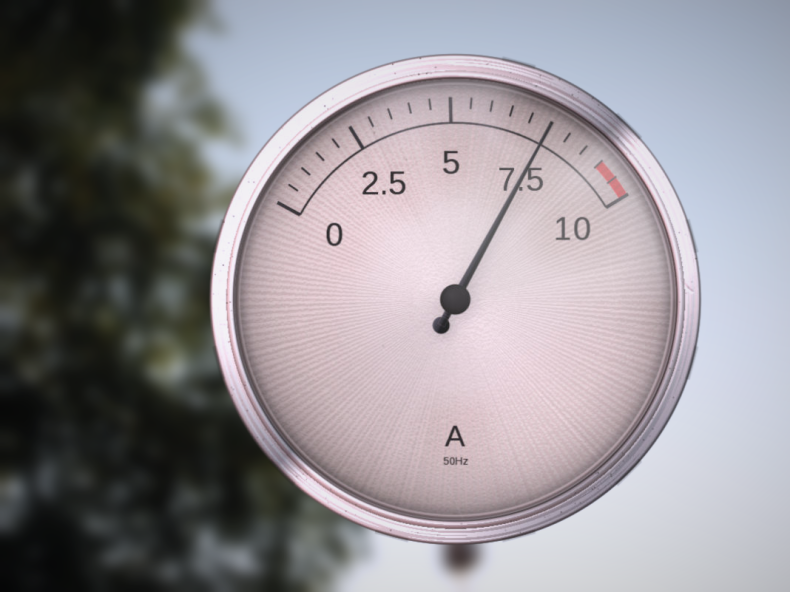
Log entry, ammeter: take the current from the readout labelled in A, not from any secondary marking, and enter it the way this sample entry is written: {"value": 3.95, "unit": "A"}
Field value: {"value": 7.5, "unit": "A"}
